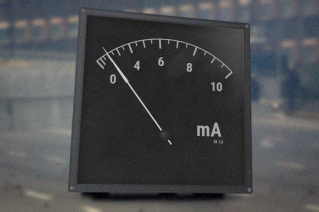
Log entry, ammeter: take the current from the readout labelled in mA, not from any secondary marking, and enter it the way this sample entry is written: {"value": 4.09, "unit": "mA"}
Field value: {"value": 2, "unit": "mA"}
